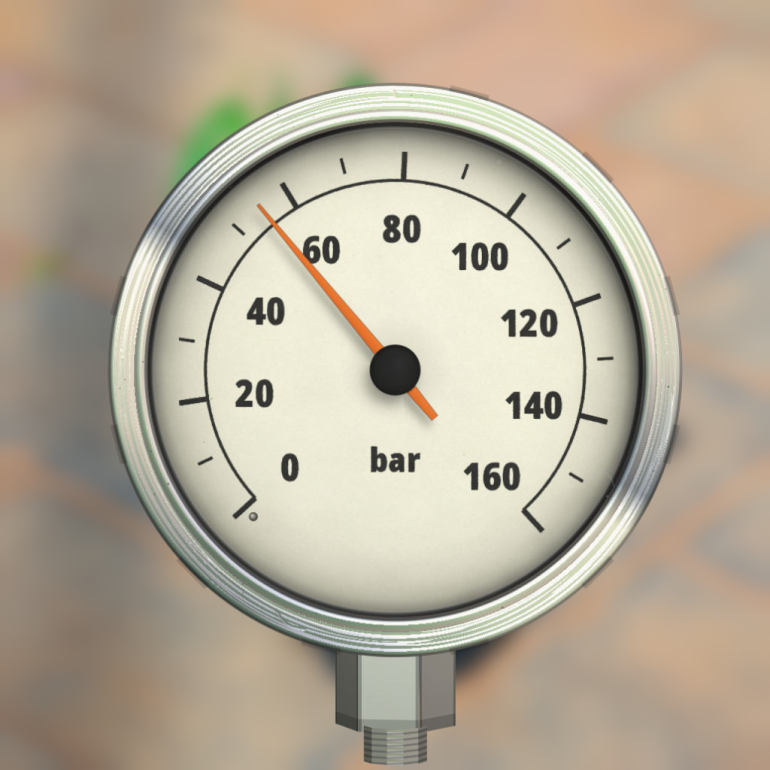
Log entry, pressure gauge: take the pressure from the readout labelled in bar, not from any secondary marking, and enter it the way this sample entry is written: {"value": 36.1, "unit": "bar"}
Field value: {"value": 55, "unit": "bar"}
